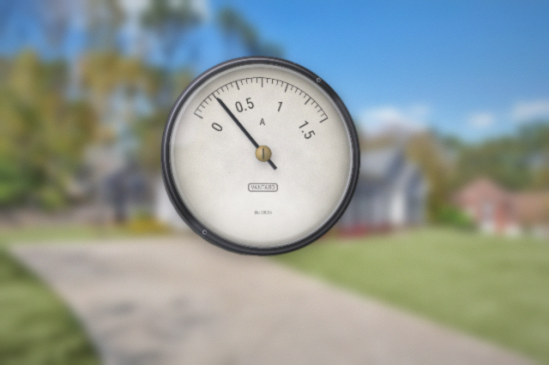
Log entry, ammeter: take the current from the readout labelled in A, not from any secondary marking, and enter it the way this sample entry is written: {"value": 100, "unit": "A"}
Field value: {"value": 0.25, "unit": "A"}
